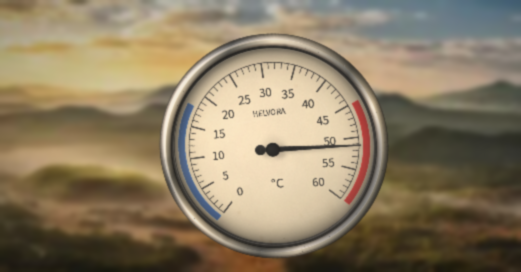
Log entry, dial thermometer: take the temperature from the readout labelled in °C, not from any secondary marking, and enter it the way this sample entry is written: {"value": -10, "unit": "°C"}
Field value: {"value": 51, "unit": "°C"}
